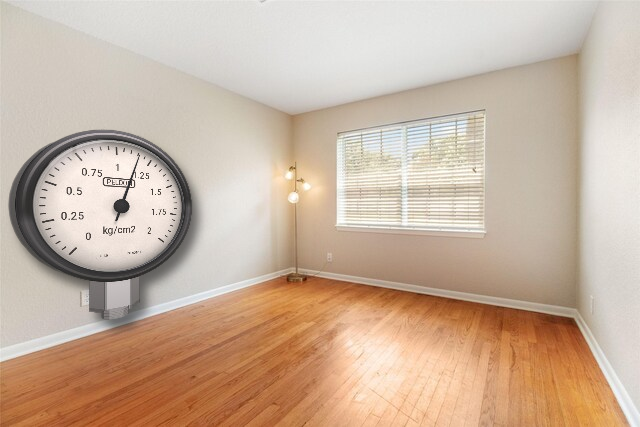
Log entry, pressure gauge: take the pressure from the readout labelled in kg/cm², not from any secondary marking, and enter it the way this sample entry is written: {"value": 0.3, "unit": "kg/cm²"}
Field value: {"value": 1.15, "unit": "kg/cm²"}
